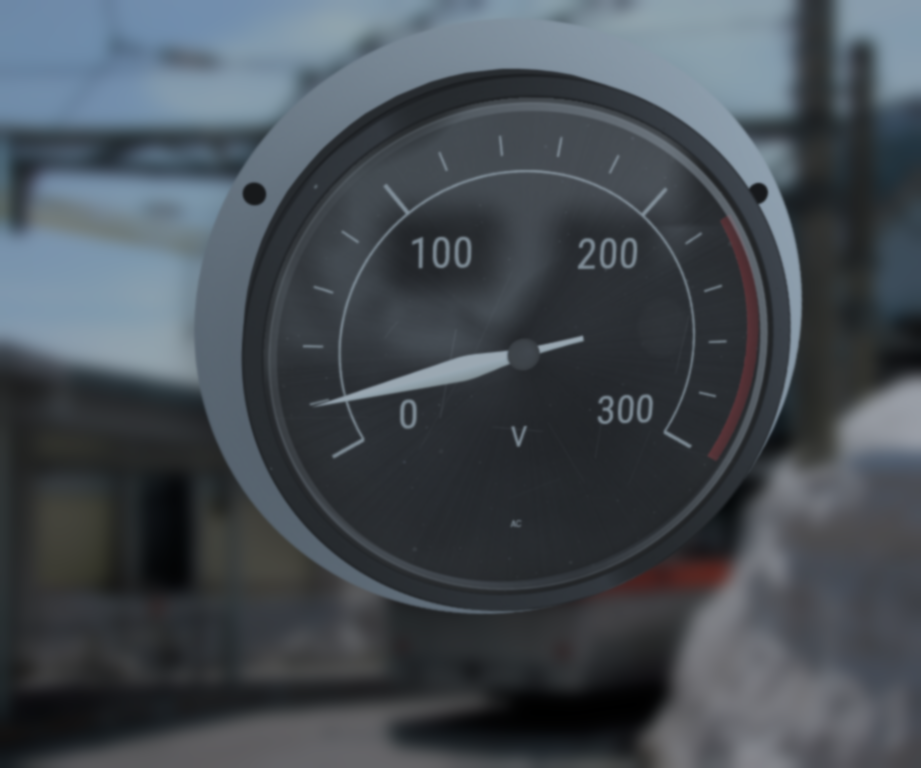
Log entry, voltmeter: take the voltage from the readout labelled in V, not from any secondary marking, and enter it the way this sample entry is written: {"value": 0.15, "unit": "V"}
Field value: {"value": 20, "unit": "V"}
